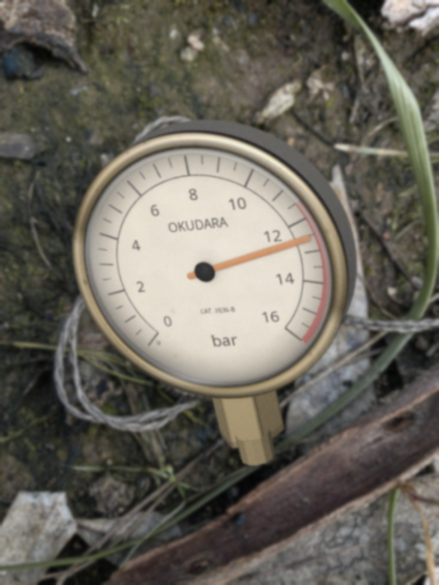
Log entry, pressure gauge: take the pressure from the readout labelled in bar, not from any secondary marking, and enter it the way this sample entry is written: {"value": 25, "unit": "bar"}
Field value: {"value": 12.5, "unit": "bar"}
